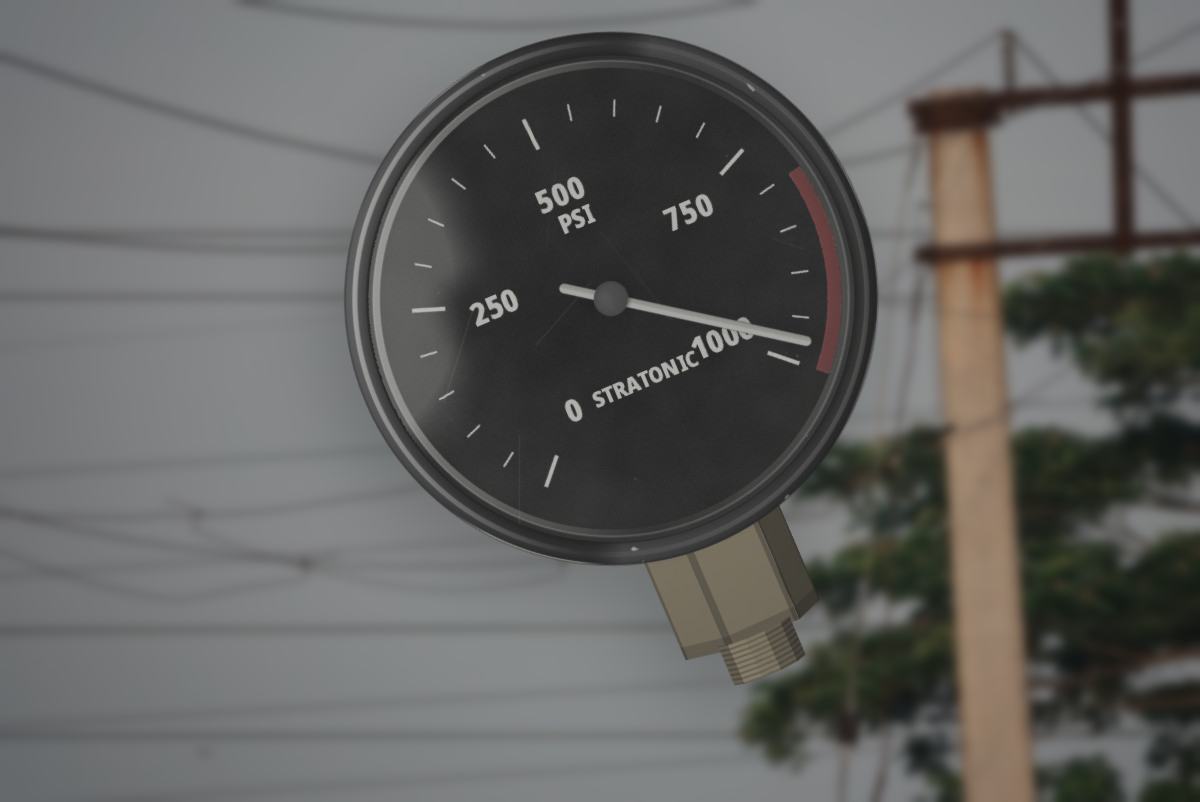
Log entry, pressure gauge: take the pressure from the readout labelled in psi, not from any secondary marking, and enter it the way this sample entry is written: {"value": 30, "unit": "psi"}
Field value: {"value": 975, "unit": "psi"}
